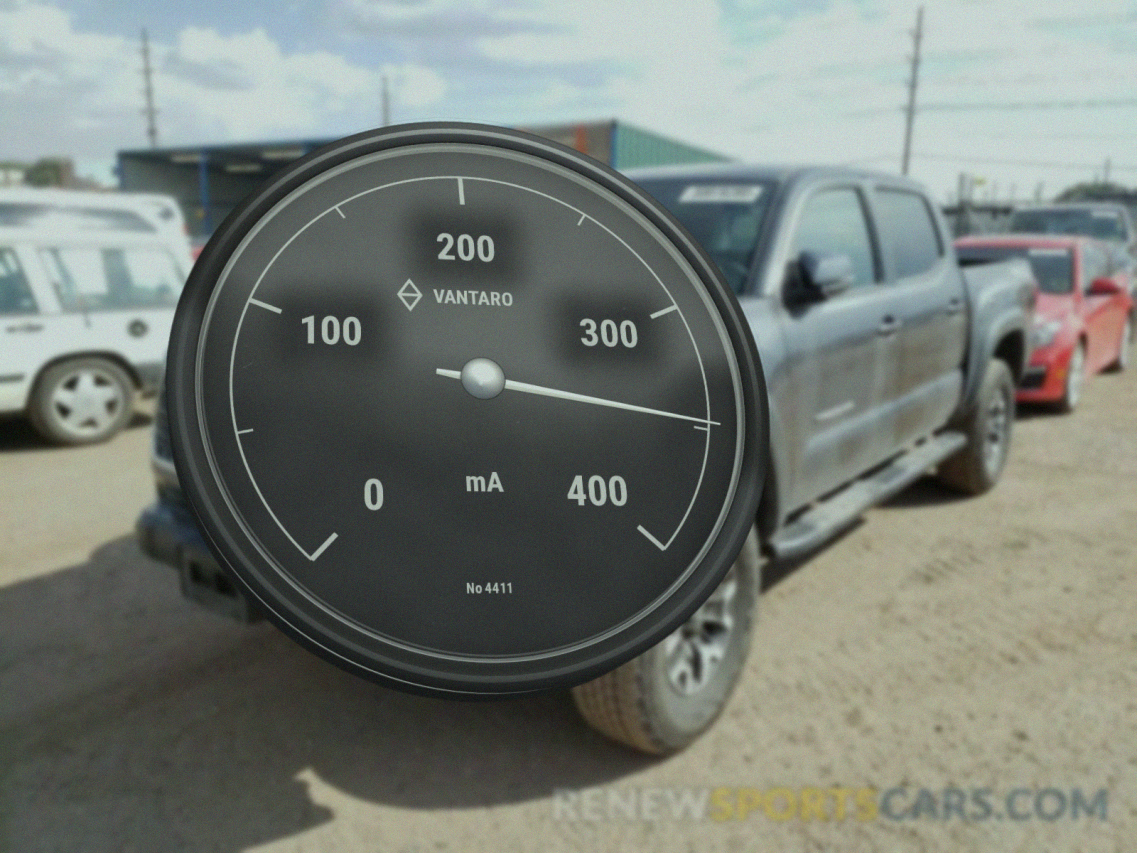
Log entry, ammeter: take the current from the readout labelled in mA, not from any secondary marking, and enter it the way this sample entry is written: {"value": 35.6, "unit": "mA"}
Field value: {"value": 350, "unit": "mA"}
